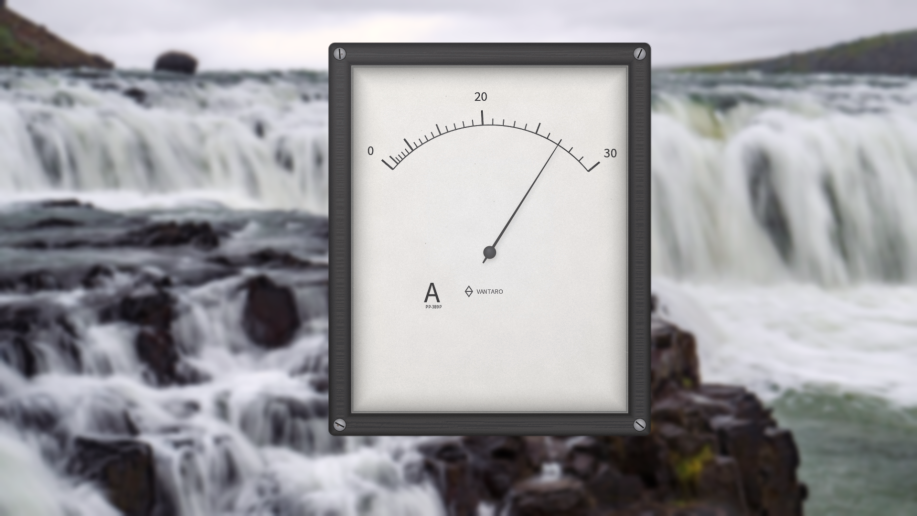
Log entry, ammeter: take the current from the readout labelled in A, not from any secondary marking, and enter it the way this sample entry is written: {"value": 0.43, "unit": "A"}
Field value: {"value": 27, "unit": "A"}
